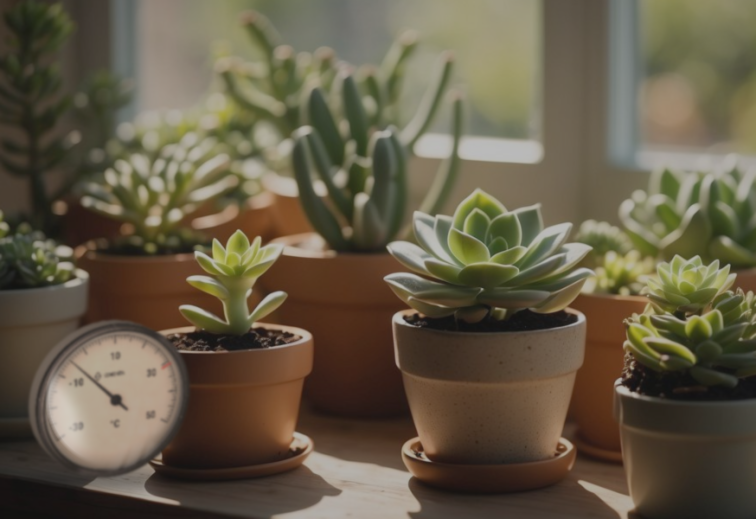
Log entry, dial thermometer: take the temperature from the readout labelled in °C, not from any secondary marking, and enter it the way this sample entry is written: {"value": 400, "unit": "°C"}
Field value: {"value": -5, "unit": "°C"}
